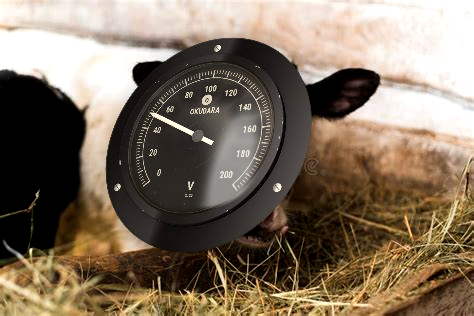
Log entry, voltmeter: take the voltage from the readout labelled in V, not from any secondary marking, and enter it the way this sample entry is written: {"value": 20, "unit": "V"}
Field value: {"value": 50, "unit": "V"}
